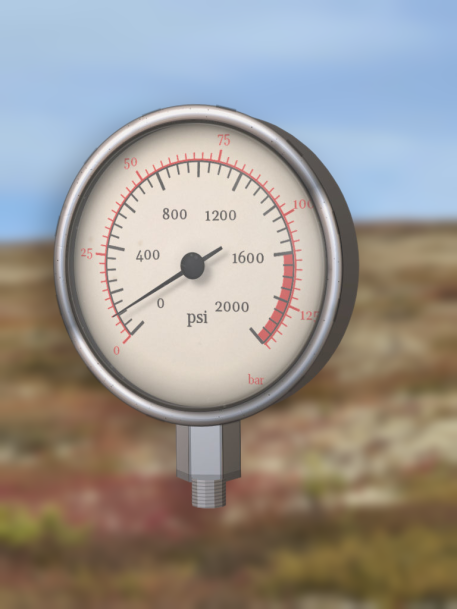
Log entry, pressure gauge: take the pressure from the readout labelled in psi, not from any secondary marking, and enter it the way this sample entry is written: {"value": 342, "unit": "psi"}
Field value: {"value": 100, "unit": "psi"}
